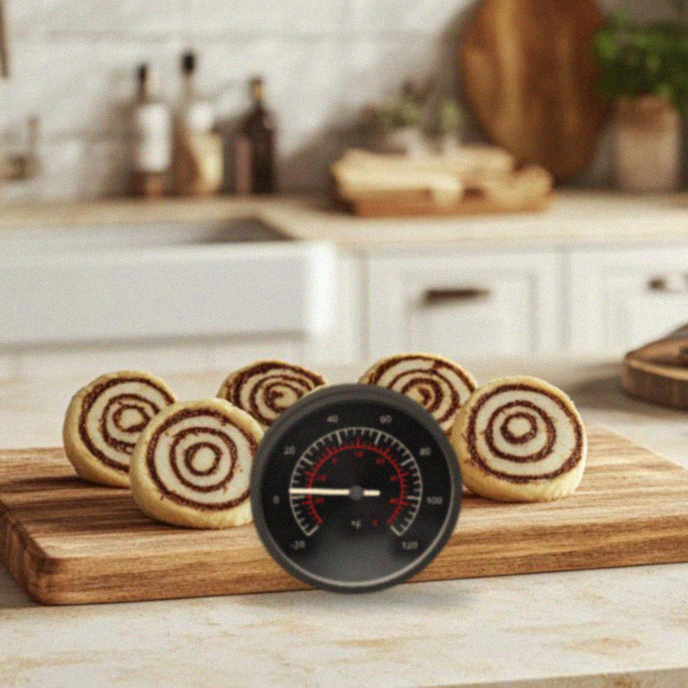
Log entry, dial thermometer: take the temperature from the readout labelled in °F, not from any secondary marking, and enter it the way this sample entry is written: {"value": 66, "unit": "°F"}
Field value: {"value": 4, "unit": "°F"}
